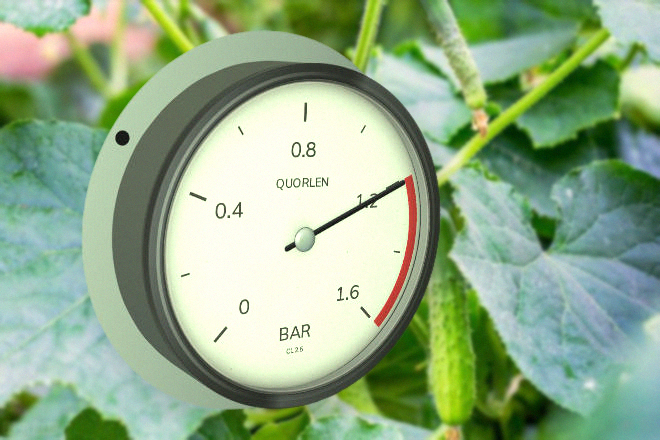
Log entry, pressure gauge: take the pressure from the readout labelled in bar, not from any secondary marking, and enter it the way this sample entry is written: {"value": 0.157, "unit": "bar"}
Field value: {"value": 1.2, "unit": "bar"}
